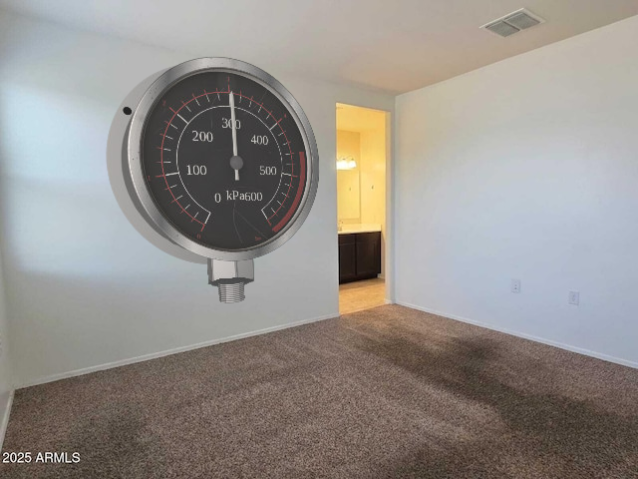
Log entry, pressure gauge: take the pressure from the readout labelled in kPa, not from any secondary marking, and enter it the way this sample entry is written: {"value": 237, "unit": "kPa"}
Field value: {"value": 300, "unit": "kPa"}
